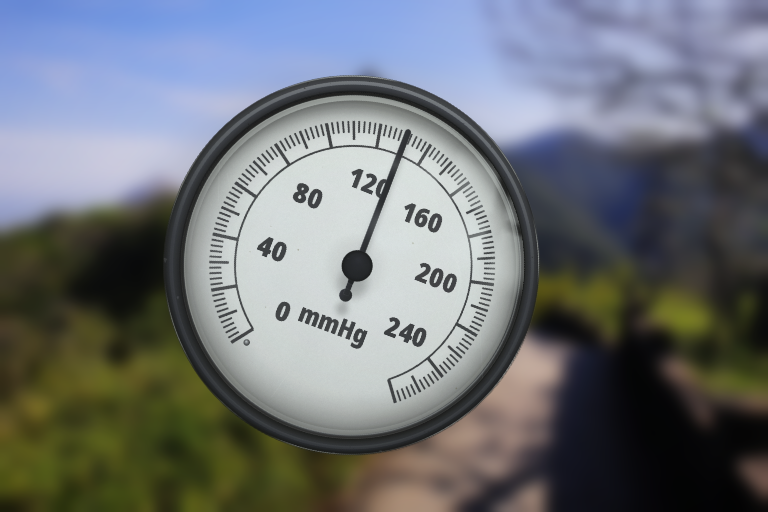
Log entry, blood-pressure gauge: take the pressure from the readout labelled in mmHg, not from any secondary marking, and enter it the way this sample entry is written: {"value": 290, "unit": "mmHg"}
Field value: {"value": 130, "unit": "mmHg"}
